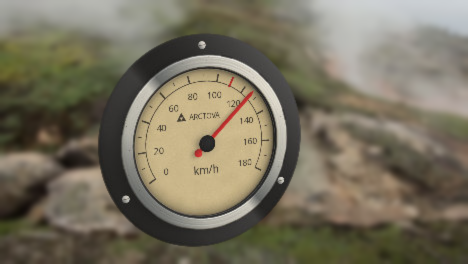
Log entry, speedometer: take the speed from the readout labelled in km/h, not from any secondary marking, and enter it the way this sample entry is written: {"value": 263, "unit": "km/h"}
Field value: {"value": 125, "unit": "km/h"}
